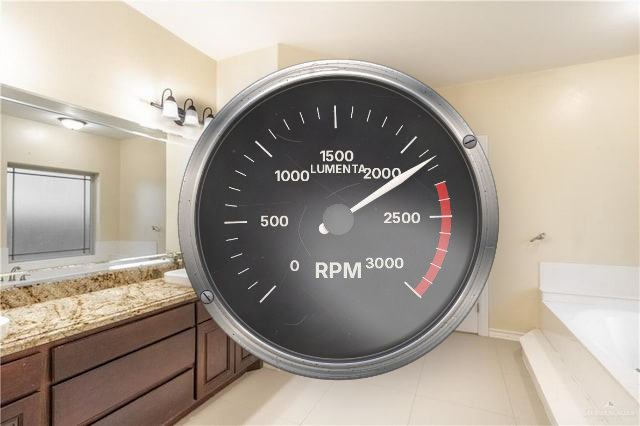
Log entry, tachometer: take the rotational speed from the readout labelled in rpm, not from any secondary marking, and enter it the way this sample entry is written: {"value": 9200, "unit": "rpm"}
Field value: {"value": 2150, "unit": "rpm"}
